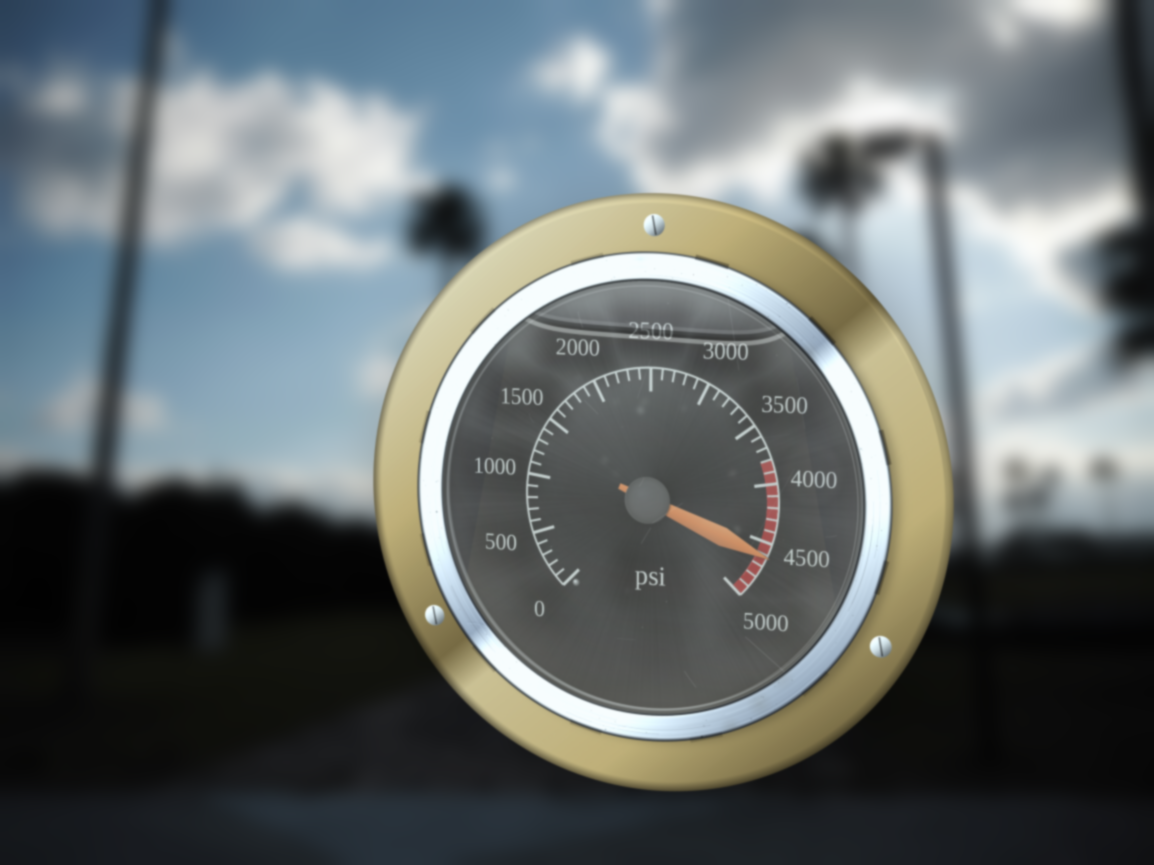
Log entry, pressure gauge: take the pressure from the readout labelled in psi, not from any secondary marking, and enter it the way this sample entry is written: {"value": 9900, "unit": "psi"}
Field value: {"value": 4600, "unit": "psi"}
